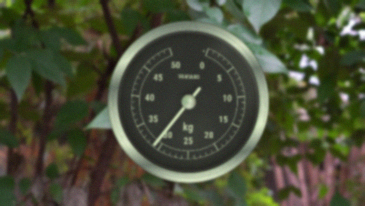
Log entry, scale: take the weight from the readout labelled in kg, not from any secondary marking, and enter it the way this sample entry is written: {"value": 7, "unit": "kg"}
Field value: {"value": 31, "unit": "kg"}
